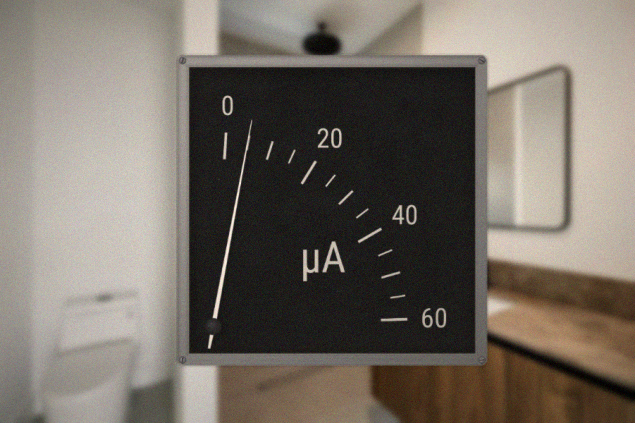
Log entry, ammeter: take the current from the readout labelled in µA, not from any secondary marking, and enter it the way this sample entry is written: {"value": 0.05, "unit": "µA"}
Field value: {"value": 5, "unit": "µA"}
